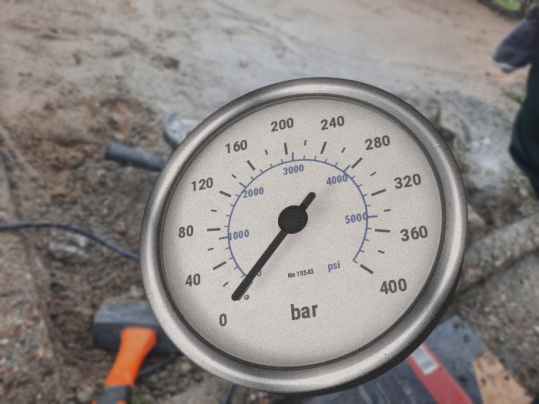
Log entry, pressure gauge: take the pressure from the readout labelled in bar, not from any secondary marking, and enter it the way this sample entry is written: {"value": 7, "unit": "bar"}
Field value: {"value": 0, "unit": "bar"}
